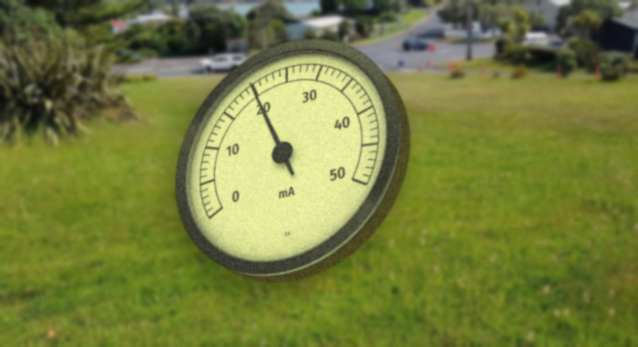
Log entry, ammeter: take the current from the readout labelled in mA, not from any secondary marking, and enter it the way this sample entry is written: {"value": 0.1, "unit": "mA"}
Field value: {"value": 20, "unit": "mA"}
